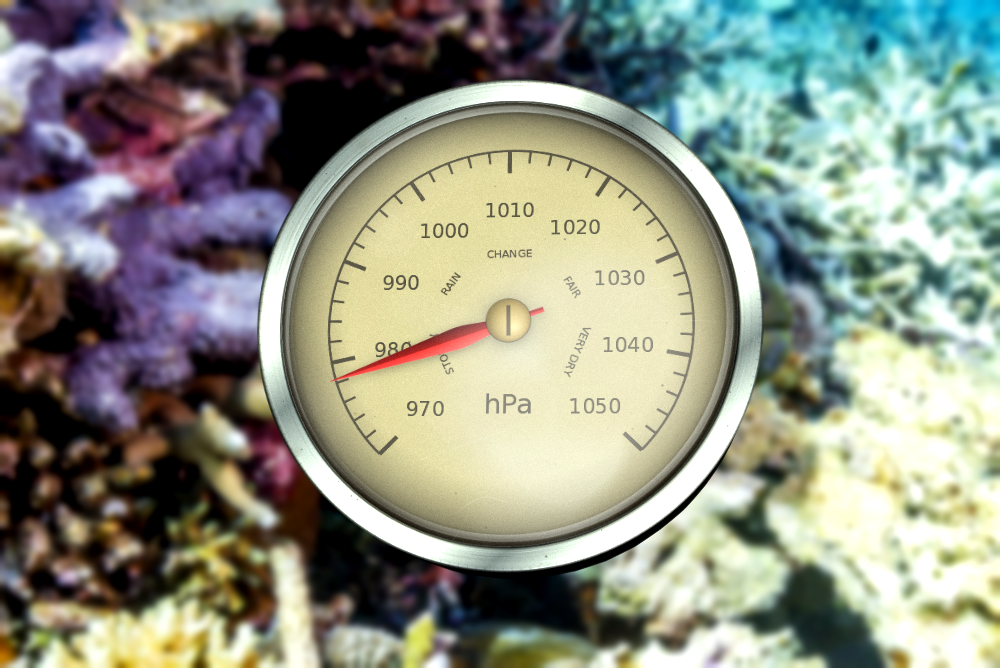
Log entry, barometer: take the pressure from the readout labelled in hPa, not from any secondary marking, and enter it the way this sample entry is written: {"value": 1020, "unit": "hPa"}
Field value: {"value": 978, "unit": "hPa"}
